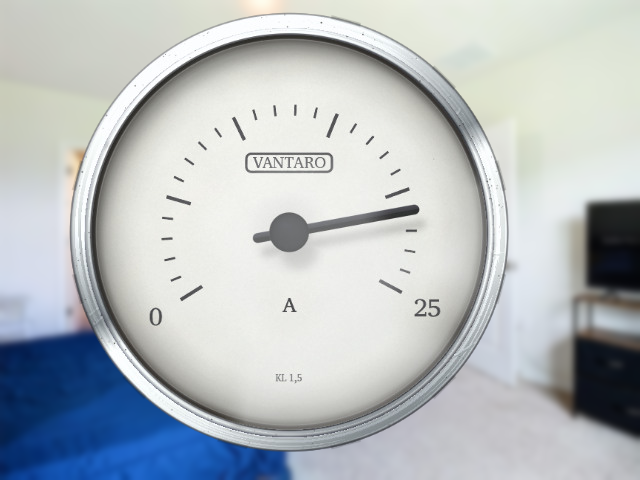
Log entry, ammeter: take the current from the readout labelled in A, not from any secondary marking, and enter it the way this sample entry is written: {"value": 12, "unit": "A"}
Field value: {"value": 21, "unit": "A"}
